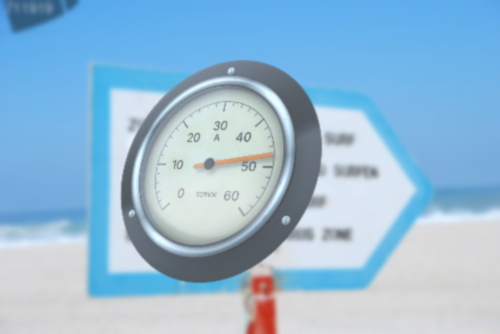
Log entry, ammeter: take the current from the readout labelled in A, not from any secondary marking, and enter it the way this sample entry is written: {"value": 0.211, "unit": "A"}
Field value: {"value": 48, "unit": "A"}
